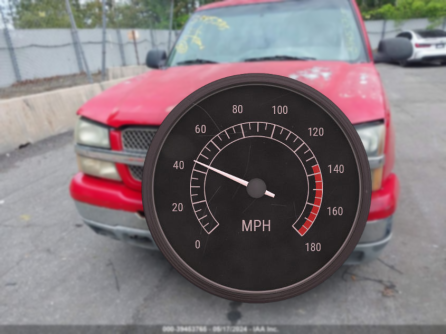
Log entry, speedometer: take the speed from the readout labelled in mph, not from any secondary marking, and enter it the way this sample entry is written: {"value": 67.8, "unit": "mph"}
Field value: {"value": 45, "unit": "mph"}
